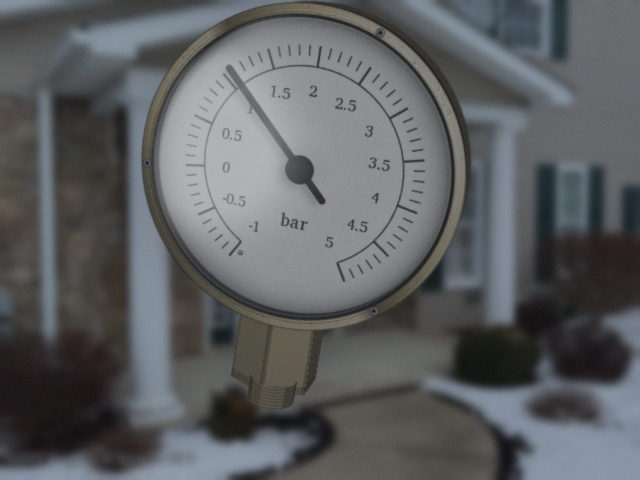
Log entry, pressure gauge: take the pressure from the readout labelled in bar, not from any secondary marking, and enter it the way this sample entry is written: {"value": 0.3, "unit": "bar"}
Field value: {"value": 1.1, "unit": "bar"}
